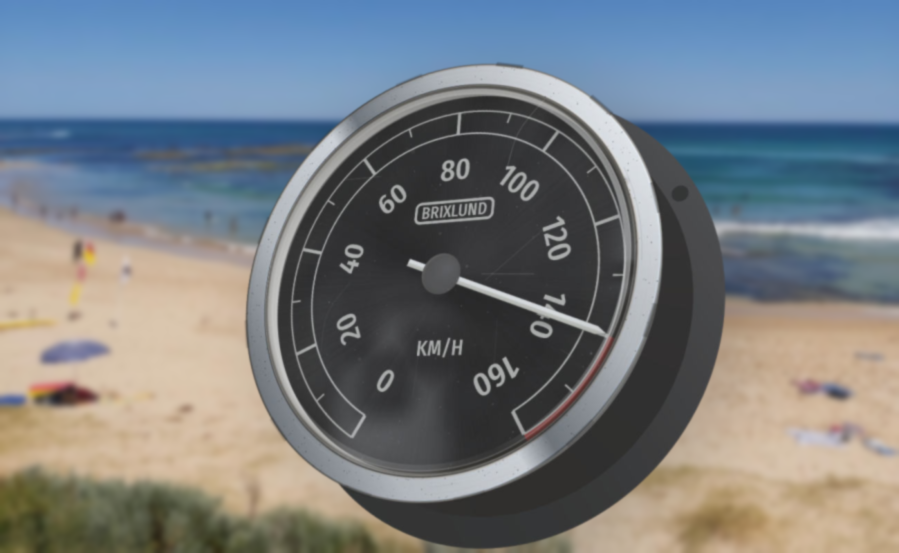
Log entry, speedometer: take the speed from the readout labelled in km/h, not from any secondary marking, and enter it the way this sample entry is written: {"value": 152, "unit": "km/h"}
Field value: {"value": 140, "unit": "km/h"}
